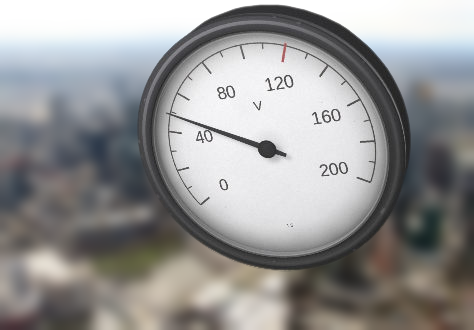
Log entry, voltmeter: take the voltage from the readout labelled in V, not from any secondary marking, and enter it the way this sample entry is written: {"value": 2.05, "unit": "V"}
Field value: {"value": 50, "unit": "V"}
